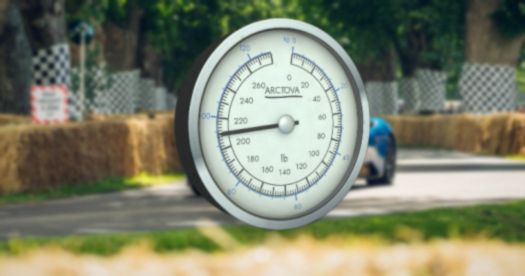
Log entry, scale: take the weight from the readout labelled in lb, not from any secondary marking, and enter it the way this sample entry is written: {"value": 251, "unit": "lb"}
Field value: {"value": 210, "unit": "lb"}
